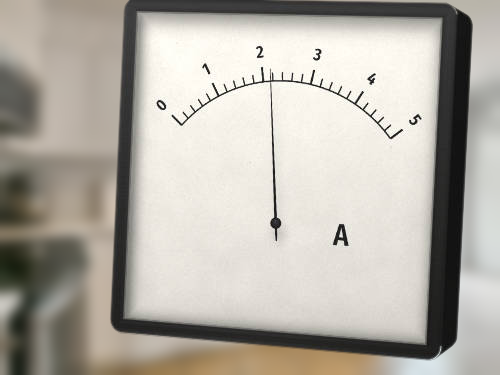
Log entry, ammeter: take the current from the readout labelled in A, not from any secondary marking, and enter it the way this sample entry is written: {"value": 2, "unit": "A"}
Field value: {"value": 2.2, "unit": "A"}
